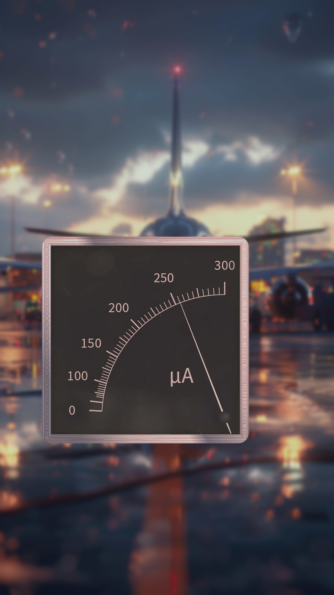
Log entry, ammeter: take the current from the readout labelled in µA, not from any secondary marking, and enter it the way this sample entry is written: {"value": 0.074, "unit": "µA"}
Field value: {"value": 255, "unit": "µA"}
